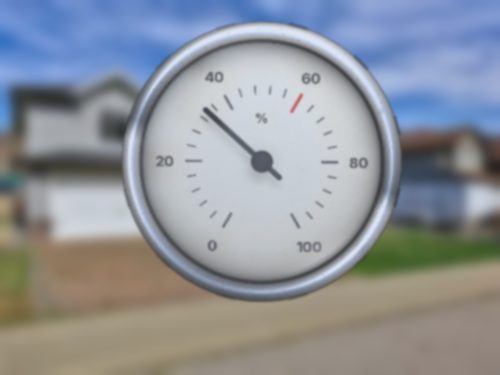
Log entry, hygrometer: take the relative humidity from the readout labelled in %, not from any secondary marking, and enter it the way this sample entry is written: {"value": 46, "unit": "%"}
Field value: {"value": 34, "unit": "%"}
